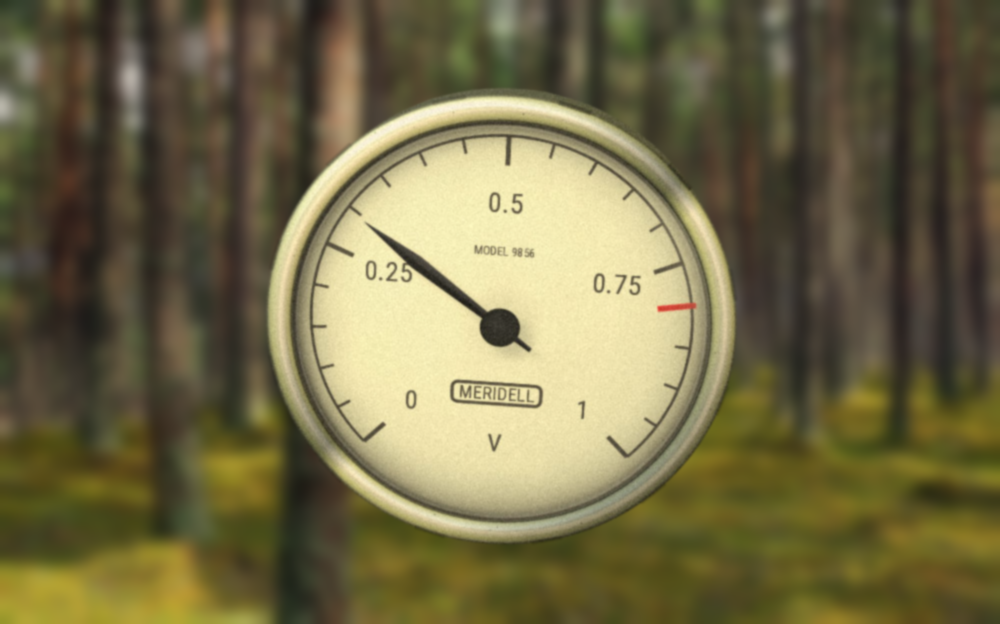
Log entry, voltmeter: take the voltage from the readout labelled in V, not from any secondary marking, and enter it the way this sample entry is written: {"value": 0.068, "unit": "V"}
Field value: {"value": 0.3, "unit": "V"}
